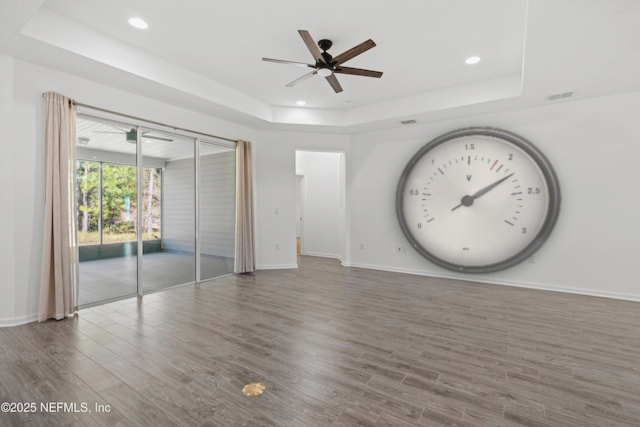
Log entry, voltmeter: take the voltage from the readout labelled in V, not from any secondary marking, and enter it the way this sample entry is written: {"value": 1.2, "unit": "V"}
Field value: {"value": 2.2, "unit": "V"}
